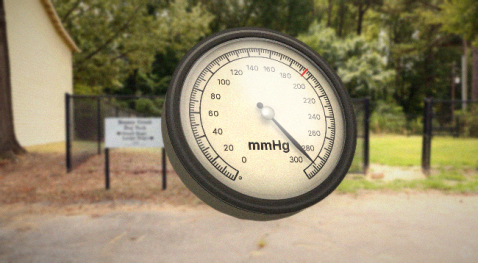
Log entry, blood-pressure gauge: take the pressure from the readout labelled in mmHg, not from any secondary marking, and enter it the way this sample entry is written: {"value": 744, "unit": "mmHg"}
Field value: {"value": 290, "unit": "mmHg"}
